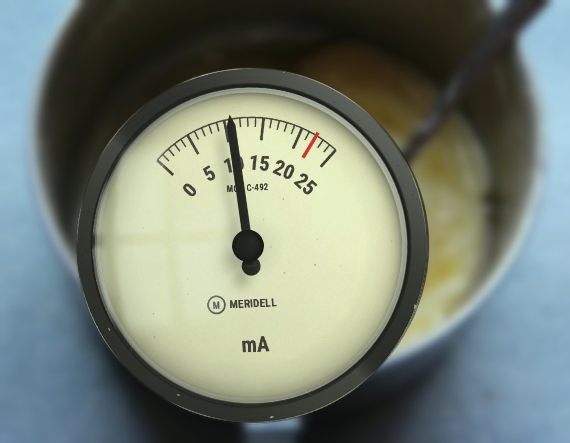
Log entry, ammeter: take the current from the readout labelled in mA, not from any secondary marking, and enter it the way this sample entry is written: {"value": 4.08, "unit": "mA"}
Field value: {"value": 11, "unit": "mA"}
